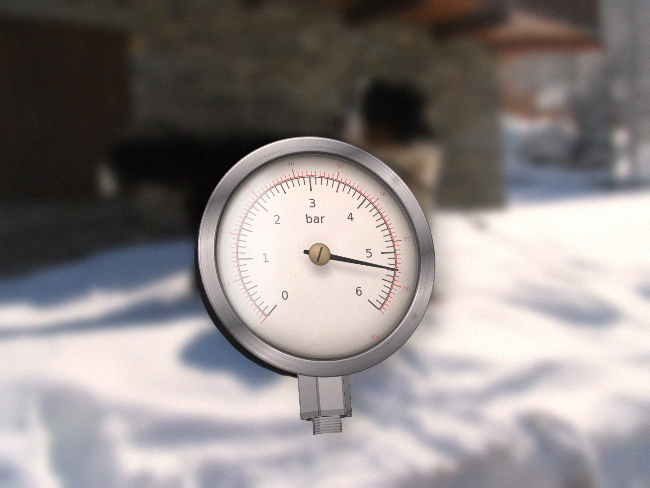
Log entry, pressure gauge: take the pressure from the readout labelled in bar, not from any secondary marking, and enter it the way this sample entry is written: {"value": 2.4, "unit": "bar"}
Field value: {"value": 5.3, "unit": "bar"}
